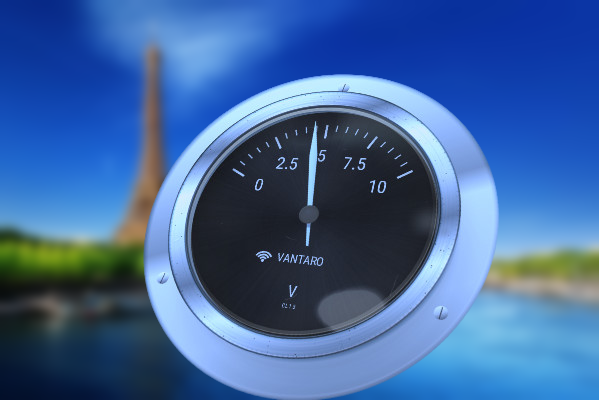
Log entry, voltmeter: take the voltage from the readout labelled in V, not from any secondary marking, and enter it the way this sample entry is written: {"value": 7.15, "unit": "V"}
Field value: {"value": 4.5, "unit": "V"}
